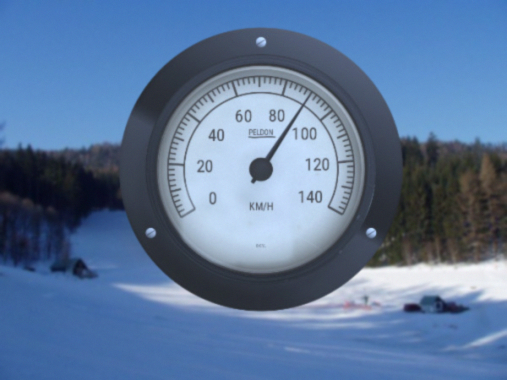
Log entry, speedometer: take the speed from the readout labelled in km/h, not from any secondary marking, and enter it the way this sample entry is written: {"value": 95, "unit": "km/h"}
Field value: {"value": 90, "unit": "km/h"}
